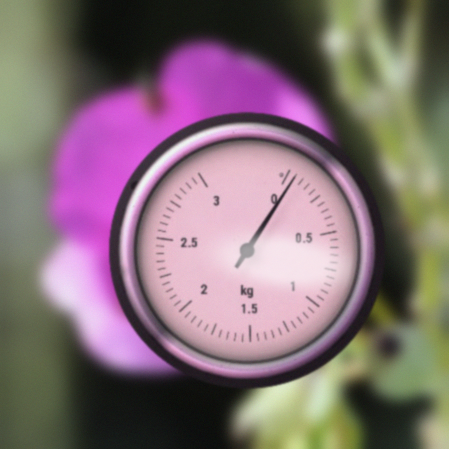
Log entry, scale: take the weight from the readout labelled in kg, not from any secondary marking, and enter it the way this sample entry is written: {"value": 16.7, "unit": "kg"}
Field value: {"value": 0.05, "unit": "kg"}
